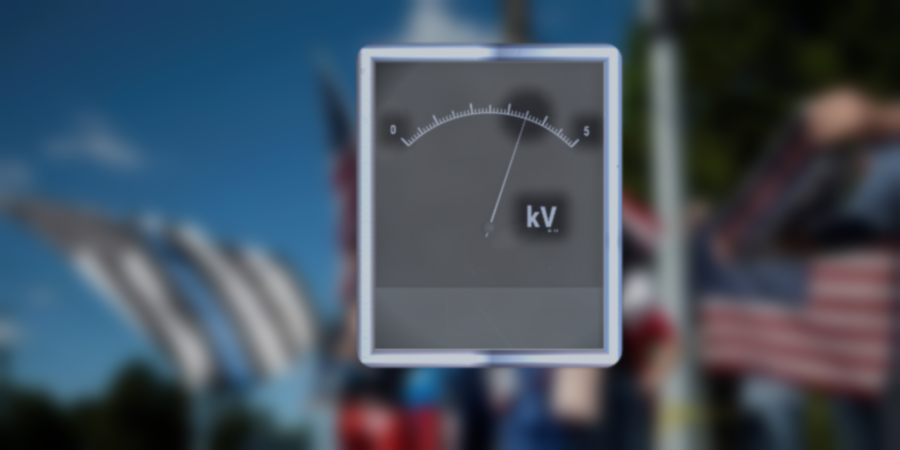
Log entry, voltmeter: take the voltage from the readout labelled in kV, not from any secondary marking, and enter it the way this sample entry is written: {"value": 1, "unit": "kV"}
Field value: {"value": 3.5, "unit": "kV"}
